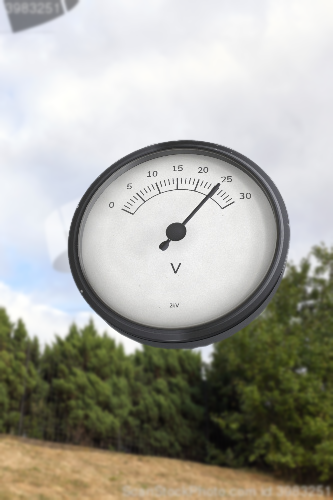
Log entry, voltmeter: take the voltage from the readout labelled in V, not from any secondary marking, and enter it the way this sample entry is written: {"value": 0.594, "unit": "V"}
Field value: {"value": 25, "unit": "V"}
